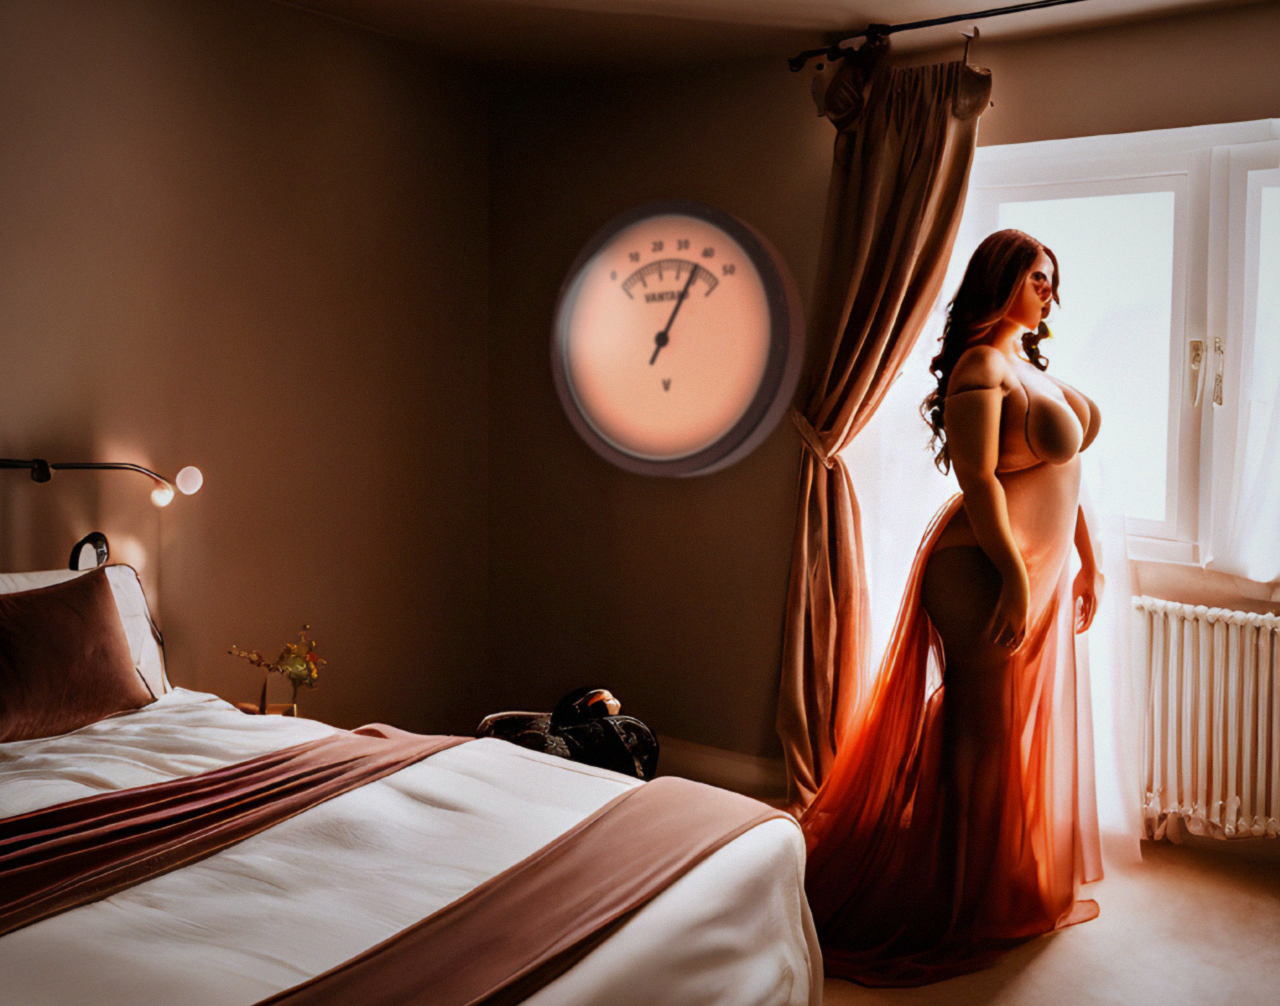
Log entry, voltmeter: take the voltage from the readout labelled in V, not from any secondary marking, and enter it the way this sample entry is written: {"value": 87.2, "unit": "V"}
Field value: {"value": 40, "unit": "V"}
